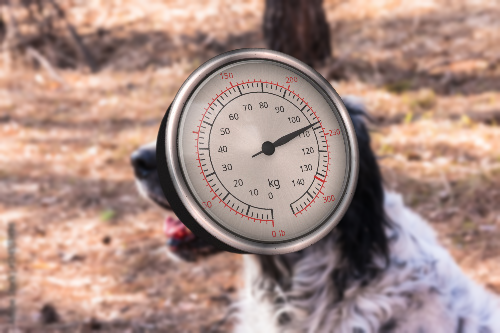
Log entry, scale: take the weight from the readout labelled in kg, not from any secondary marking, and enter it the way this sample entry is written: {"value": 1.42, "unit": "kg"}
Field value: {"value": 108, "unit": "kg"}
